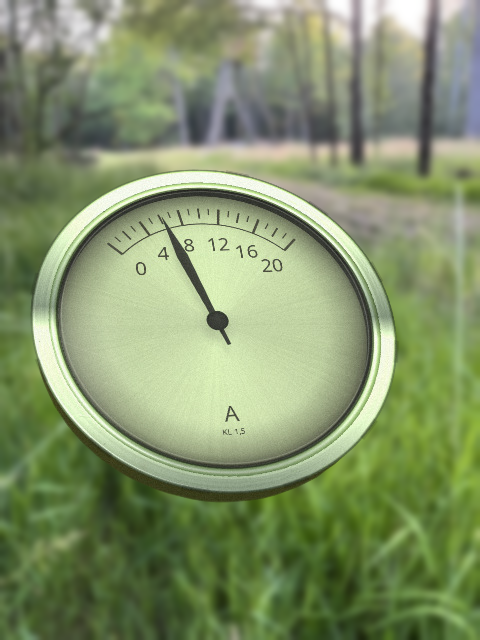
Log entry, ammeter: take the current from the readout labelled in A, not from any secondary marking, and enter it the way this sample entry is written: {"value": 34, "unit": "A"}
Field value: {"value": 6, "unit": "A"}
